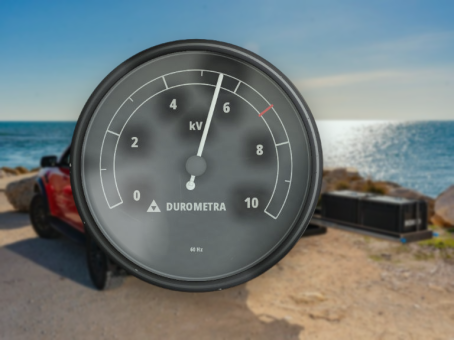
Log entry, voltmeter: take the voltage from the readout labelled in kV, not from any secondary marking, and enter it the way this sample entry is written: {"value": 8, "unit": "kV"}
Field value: {"value": 5.5, "unit": "kV"}
